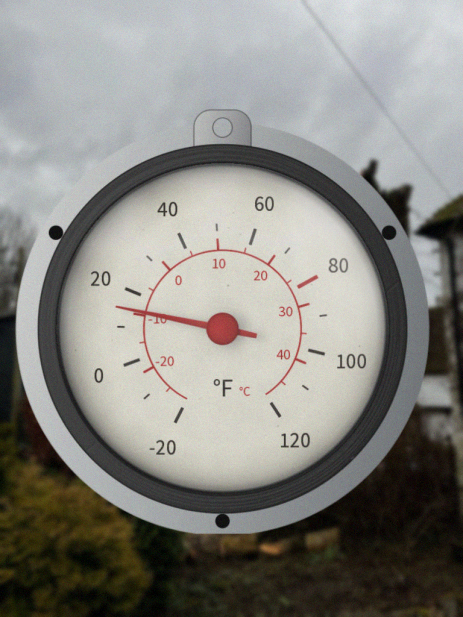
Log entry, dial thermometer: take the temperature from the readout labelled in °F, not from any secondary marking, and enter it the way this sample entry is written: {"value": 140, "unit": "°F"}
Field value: {"value": 15, "unit": "°F"}
